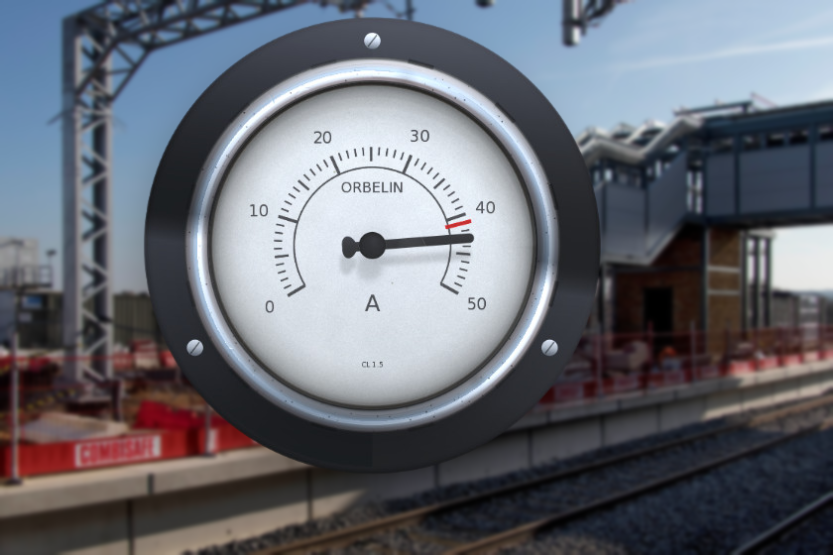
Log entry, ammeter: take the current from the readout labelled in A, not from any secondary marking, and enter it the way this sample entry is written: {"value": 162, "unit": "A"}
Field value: {"value": 43, "unit": "A"}
